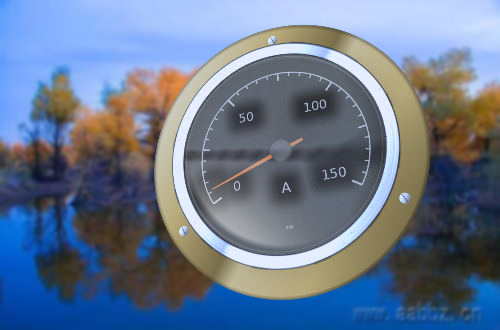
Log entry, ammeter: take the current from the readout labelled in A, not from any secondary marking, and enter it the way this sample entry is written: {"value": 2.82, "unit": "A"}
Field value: {"value": 5, "unit": "A"}
